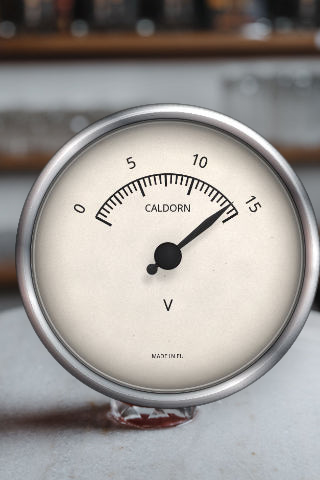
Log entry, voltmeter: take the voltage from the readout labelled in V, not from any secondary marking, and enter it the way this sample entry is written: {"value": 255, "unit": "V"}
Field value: {"value": 14, "unit": "V"}
